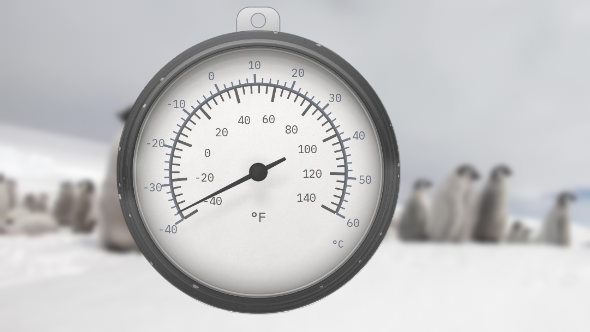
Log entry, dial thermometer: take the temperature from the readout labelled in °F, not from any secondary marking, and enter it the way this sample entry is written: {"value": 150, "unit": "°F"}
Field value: {"value": -36, "unit": "°F"}
